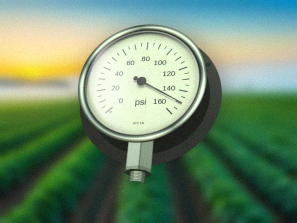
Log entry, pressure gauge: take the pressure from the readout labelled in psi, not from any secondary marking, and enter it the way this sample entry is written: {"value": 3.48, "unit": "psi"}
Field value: {"value": 150, "unit": "psi"}
